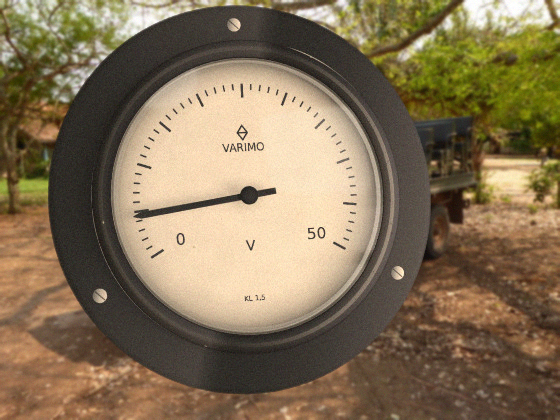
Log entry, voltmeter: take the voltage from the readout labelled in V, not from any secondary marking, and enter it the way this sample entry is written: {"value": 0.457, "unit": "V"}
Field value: {"value": 4.5, "unit": "V"}
